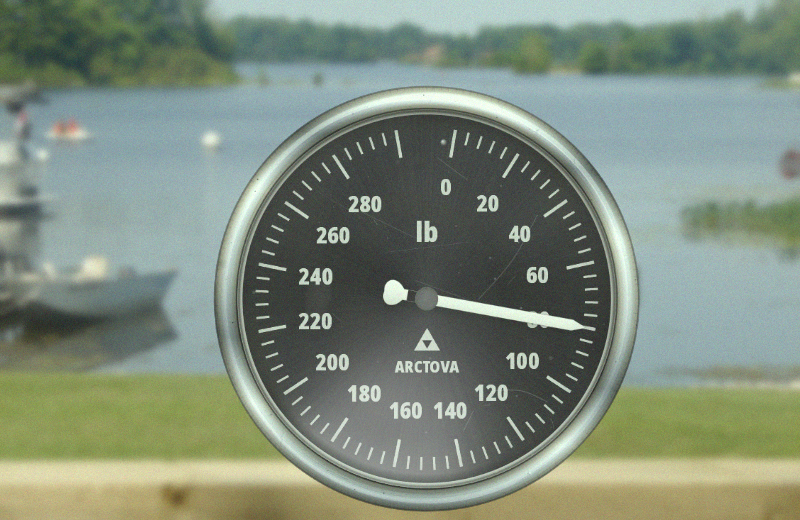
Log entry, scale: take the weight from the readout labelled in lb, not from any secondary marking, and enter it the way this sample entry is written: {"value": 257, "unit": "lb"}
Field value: {"value": 80, "unit": "lb"}
